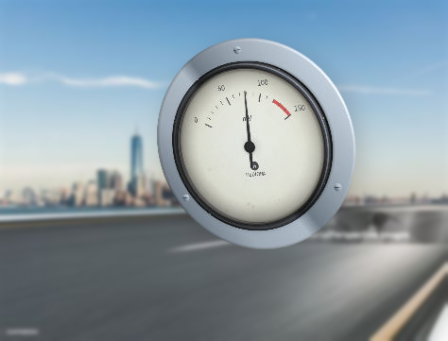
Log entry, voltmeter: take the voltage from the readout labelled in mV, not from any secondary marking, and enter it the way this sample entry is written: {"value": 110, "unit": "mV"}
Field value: {"value": 80, "unit": "mV"}
